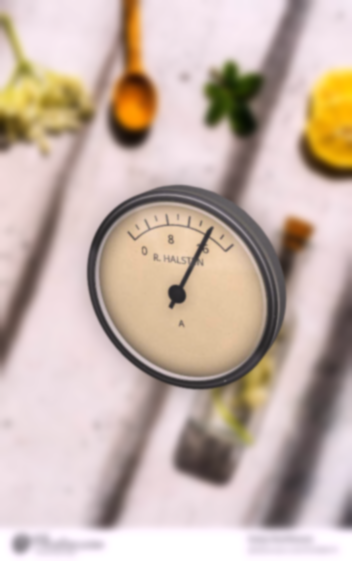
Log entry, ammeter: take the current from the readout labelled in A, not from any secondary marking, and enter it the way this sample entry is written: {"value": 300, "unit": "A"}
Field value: {"value": 16, "unit": "A"}
